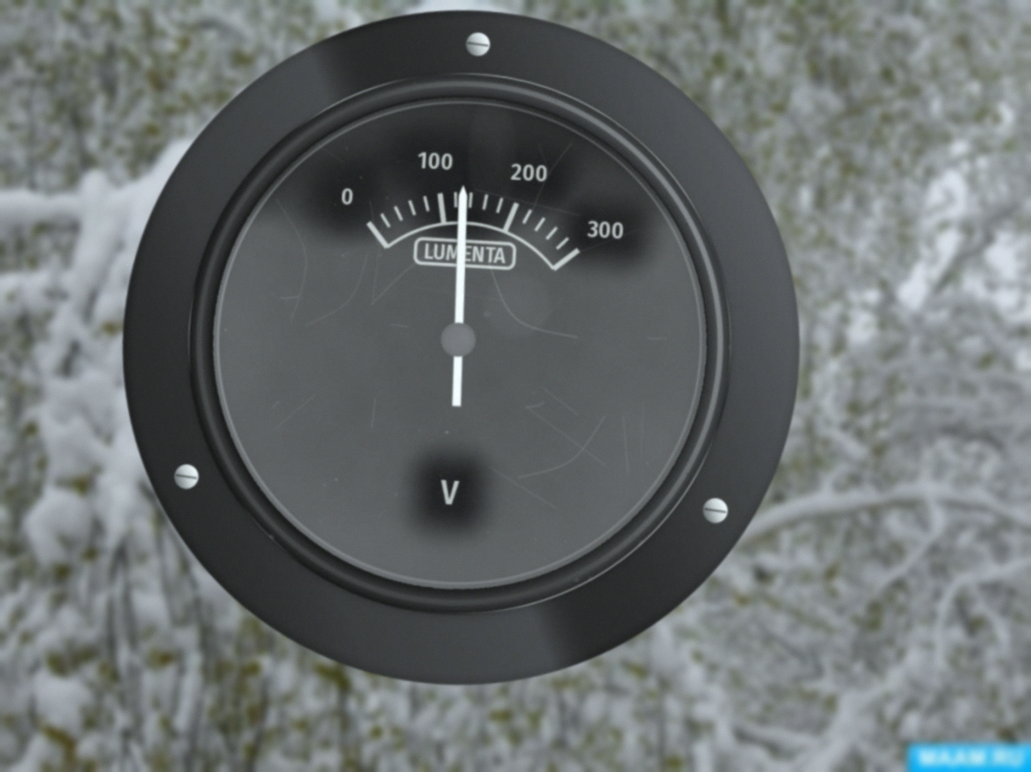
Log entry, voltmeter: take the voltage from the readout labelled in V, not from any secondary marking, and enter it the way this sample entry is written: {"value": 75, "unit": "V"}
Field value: {"value": 130, "unit": "V"}
